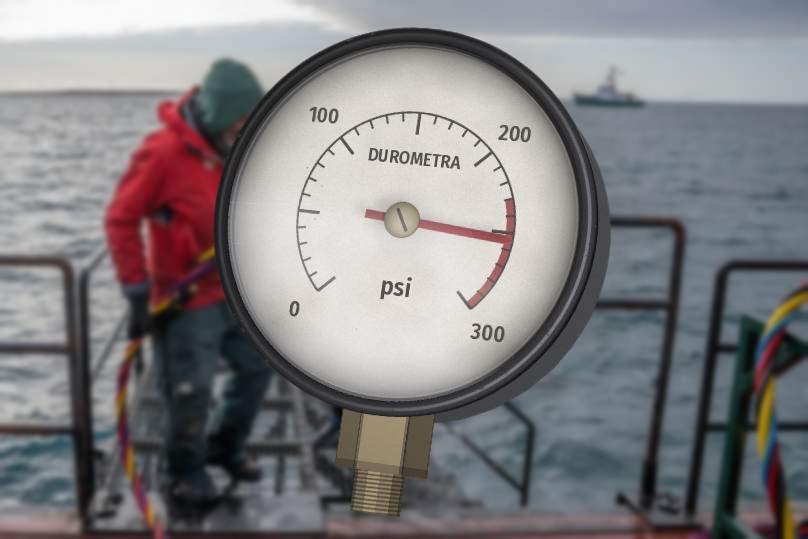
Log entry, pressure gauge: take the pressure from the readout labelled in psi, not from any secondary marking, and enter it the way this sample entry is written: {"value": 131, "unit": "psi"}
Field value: {"value": 255, "unit": "psi"}
